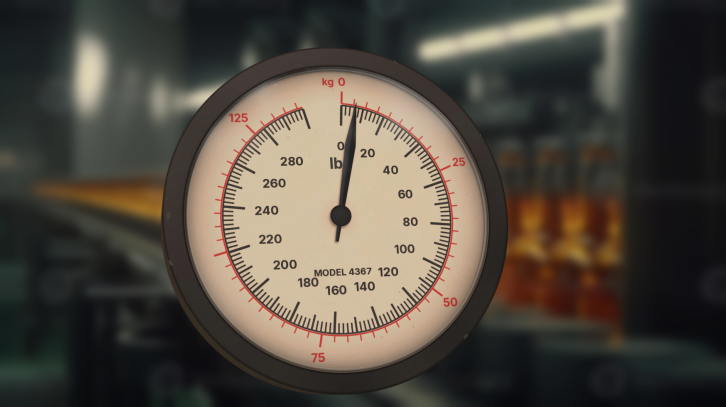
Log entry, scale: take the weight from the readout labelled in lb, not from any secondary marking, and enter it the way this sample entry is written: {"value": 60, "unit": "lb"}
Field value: {"value": 6, "unit": "lb"}
